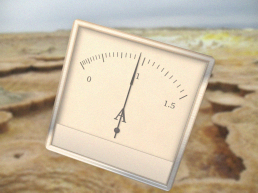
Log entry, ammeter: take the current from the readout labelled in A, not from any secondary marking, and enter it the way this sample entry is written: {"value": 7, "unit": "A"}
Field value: {"value": 0.95, "unit": "A"}
